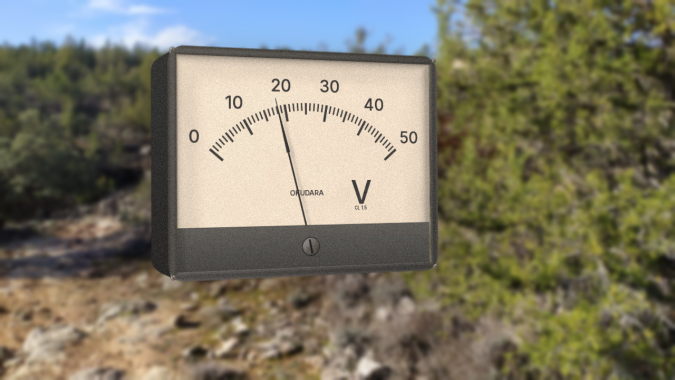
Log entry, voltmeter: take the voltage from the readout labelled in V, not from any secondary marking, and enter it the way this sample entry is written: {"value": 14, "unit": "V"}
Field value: {"value": 18, "unit": "V"}
